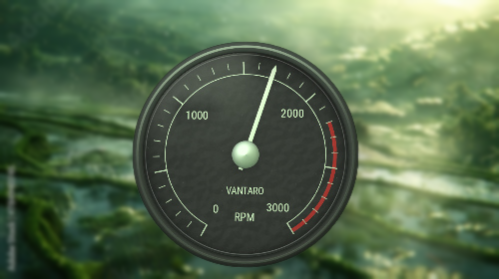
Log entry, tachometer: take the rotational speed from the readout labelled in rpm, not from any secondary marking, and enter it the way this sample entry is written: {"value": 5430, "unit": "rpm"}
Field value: {"value": 1700, "unit": "rpm"}
